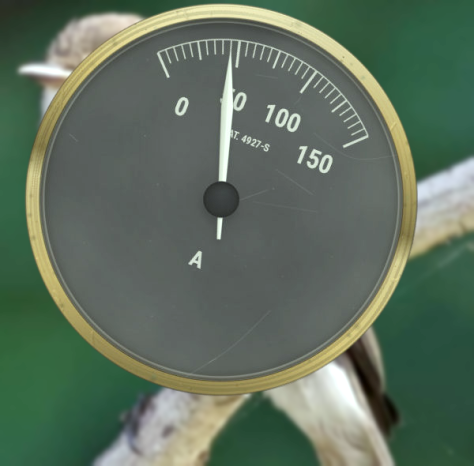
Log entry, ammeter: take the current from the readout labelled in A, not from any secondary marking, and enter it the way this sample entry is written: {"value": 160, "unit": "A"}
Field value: {"value": 45, "unit": "A"}
